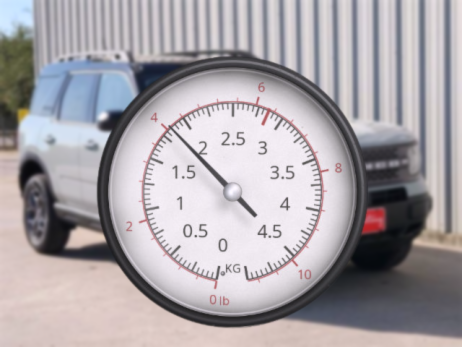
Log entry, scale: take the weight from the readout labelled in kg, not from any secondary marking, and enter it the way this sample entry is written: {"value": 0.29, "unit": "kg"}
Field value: {"value": 1.85, "unit": "kg"}
